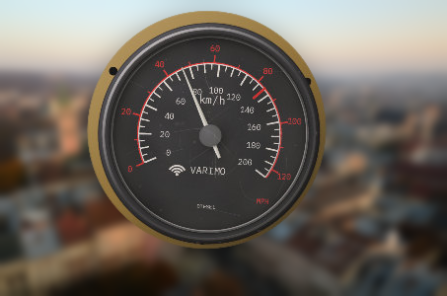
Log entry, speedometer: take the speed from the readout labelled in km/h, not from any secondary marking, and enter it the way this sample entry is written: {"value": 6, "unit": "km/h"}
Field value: {"value": 75, "unit": "km/h"}
